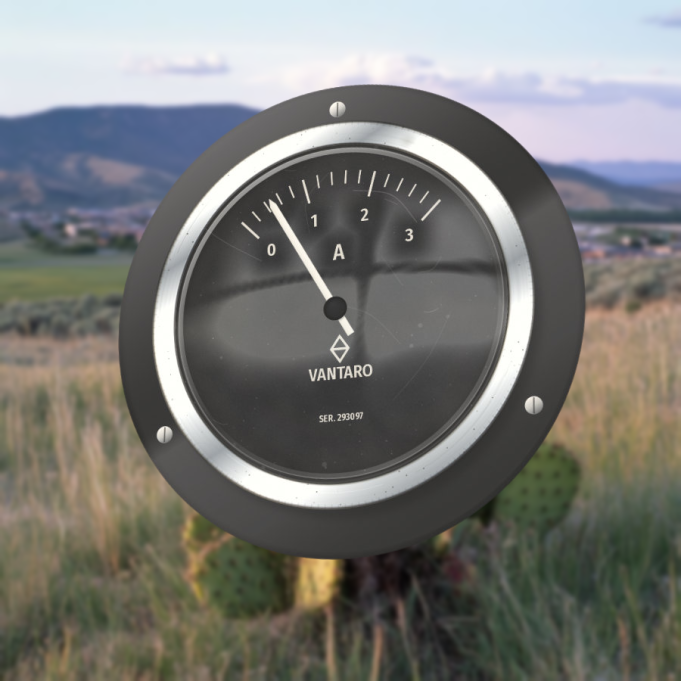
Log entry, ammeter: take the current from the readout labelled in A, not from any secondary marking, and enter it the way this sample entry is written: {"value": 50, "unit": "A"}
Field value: {"value": 0.5, "unit": "A"}
